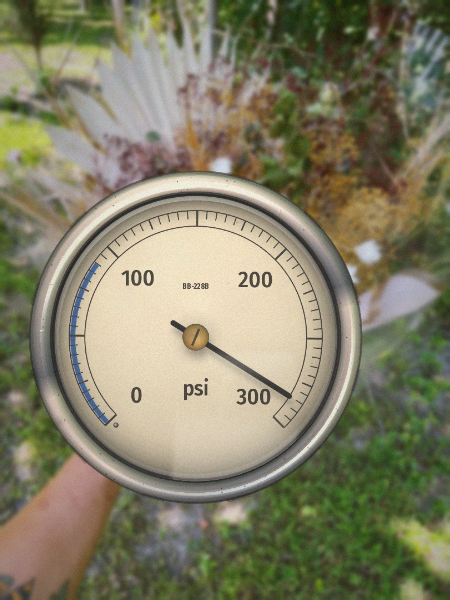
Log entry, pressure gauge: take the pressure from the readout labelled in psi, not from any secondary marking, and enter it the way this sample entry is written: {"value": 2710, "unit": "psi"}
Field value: {"value": 285, "unit": "psi"}
